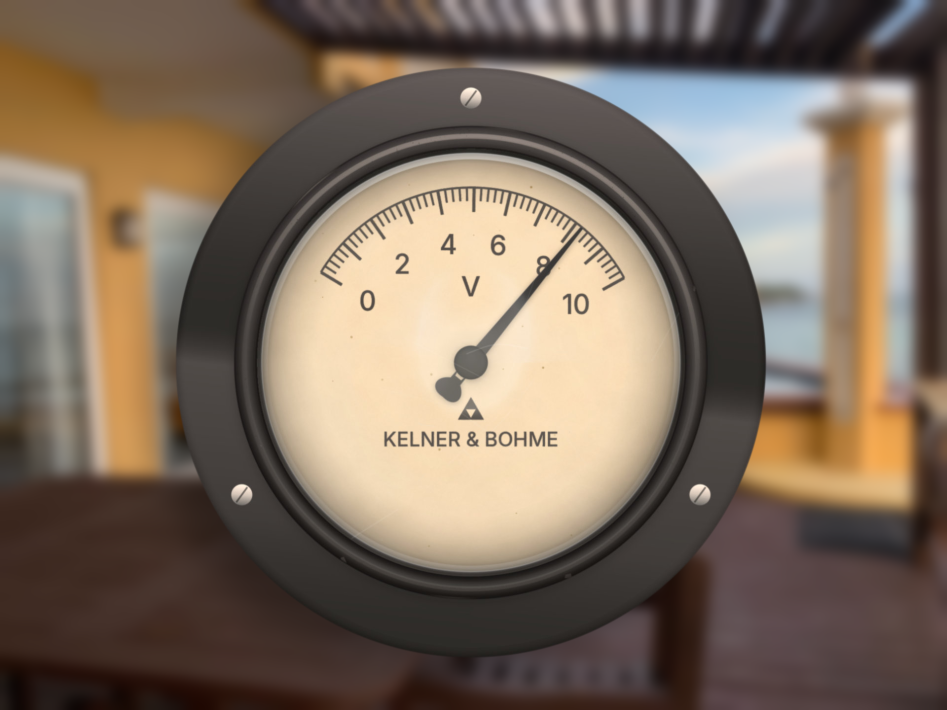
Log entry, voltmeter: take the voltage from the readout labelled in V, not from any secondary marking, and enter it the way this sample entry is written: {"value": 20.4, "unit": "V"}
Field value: {"value": 8.2, "unit": "V"}
